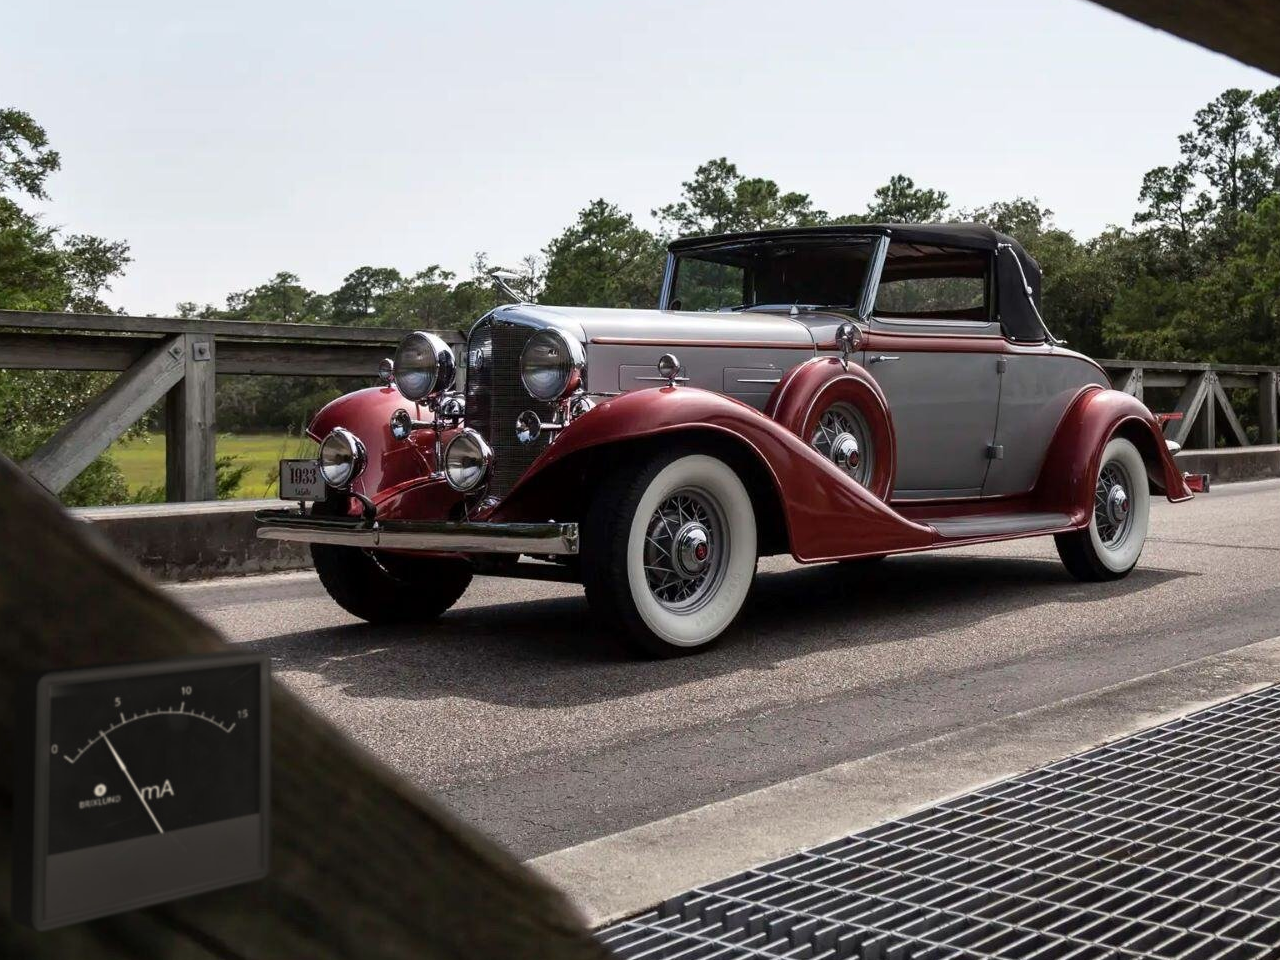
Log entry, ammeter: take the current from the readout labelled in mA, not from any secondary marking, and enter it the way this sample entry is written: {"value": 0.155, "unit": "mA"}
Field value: {"value": 3, "unit": "mA"}
